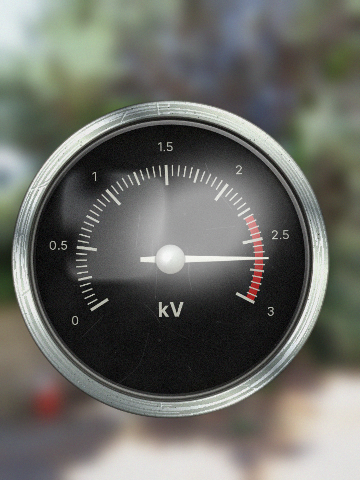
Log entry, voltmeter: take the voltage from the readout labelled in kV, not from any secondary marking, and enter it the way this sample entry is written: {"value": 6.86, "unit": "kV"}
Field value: {"value": 2.65, "unit": "kV"}
